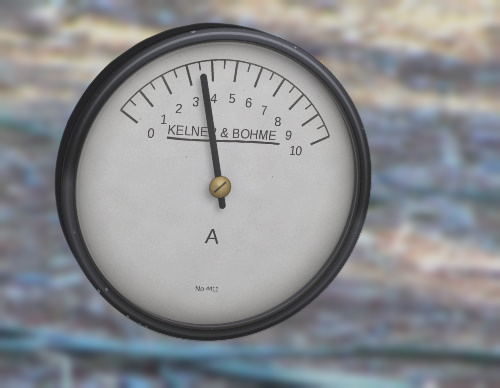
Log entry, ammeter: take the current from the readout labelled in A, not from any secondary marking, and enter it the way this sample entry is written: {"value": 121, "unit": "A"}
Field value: {"value": 3.5, "unit": "A"}
